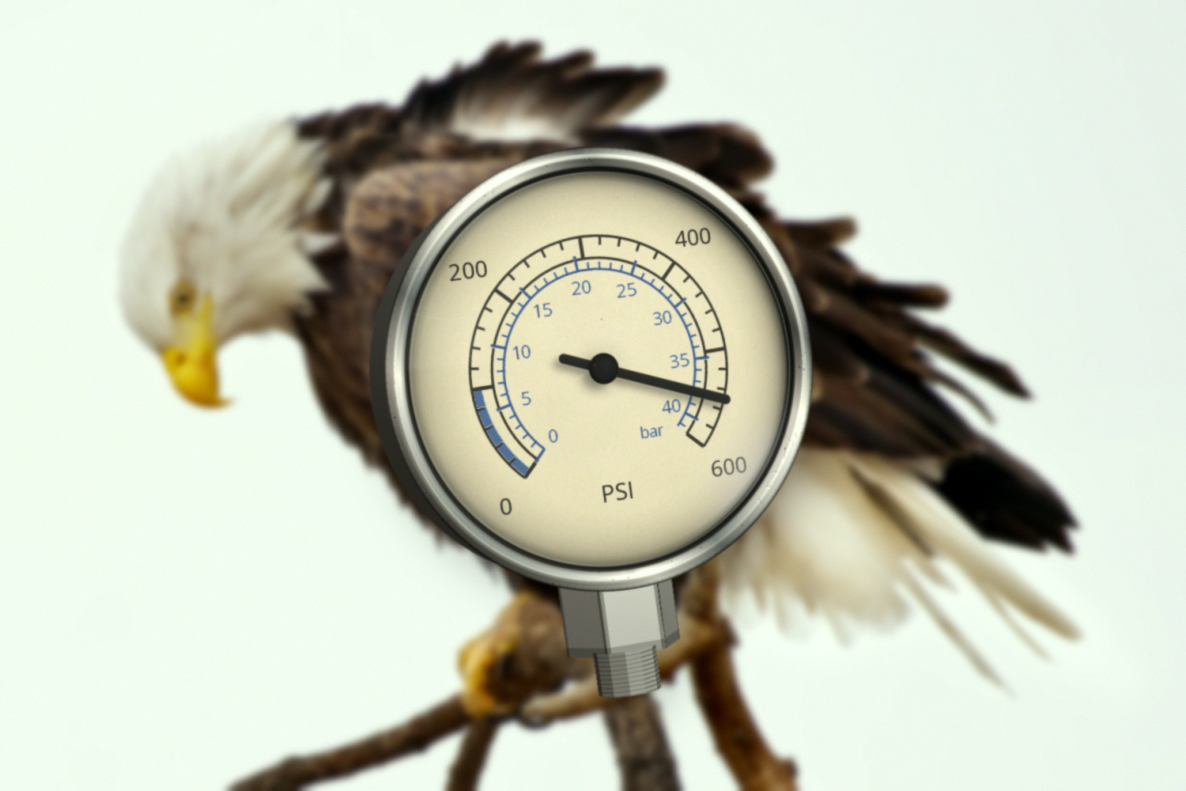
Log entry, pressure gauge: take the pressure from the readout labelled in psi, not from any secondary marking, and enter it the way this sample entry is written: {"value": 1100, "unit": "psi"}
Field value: {"value": 550, "unit": "psi"}
